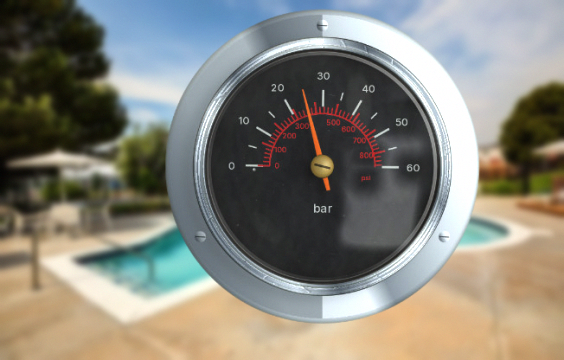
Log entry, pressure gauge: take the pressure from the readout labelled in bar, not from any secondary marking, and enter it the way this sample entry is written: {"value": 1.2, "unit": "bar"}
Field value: {"value": 25, "unit": "bar"}
